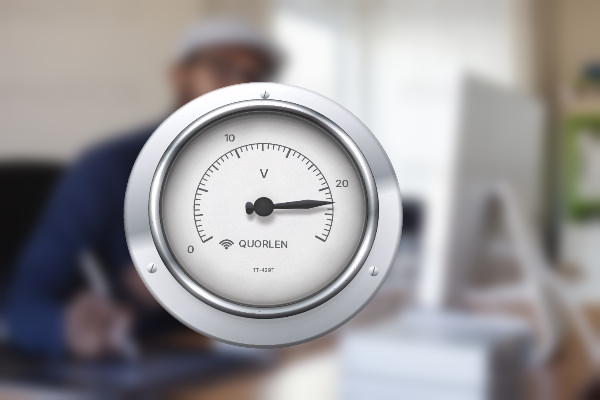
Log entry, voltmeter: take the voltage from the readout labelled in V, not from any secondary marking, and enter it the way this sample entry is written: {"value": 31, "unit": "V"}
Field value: {"value": 21.5, "unit": "V"}
